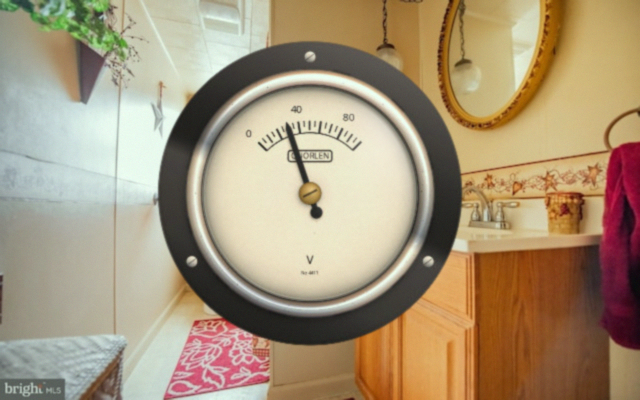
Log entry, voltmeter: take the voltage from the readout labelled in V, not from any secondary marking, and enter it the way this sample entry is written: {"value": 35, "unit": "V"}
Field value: {"value": 30, "unit": "V"}
